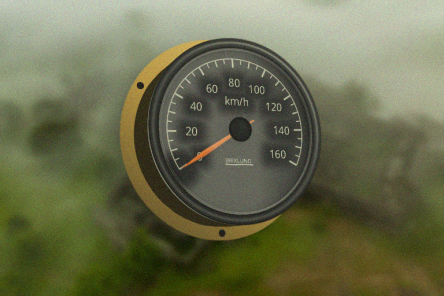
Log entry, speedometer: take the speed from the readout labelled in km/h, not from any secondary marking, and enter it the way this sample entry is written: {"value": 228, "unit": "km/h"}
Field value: {"value": 0, "unit": "km/h"}
